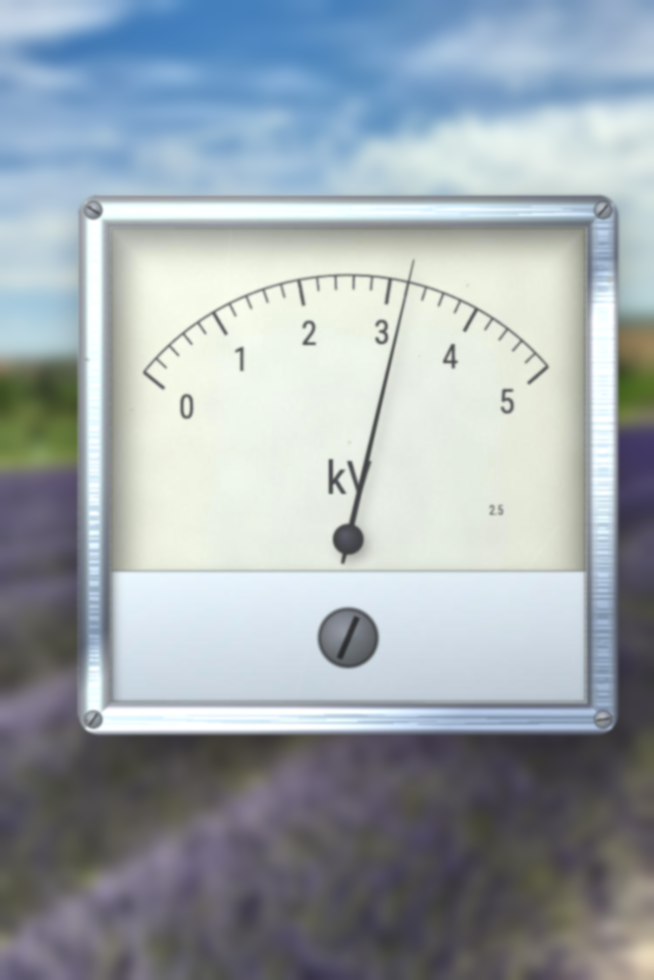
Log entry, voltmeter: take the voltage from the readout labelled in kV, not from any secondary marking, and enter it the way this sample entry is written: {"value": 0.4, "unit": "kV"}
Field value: {"value": 3.2, "unit": "kV"}
